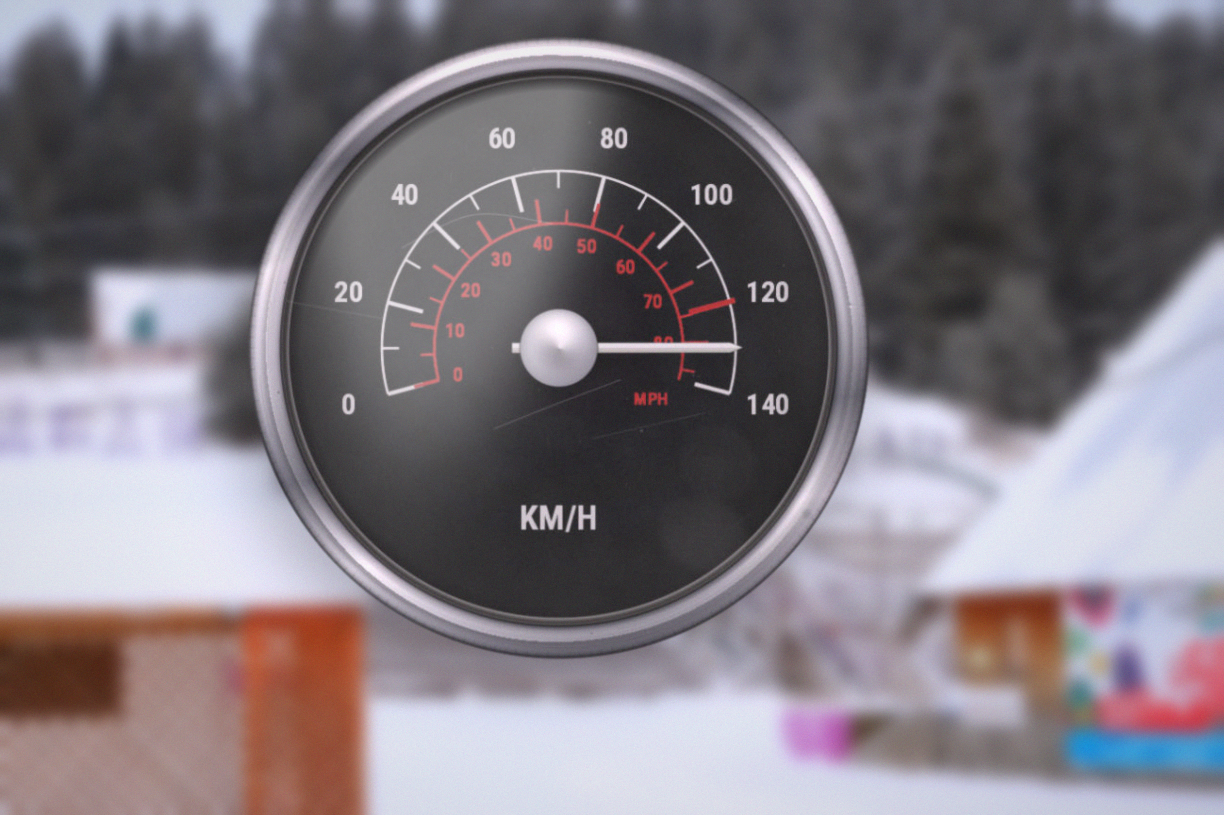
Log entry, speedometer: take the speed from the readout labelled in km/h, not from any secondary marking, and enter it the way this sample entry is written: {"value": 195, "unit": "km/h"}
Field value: {"value": 130, "unit": "km/h"}
